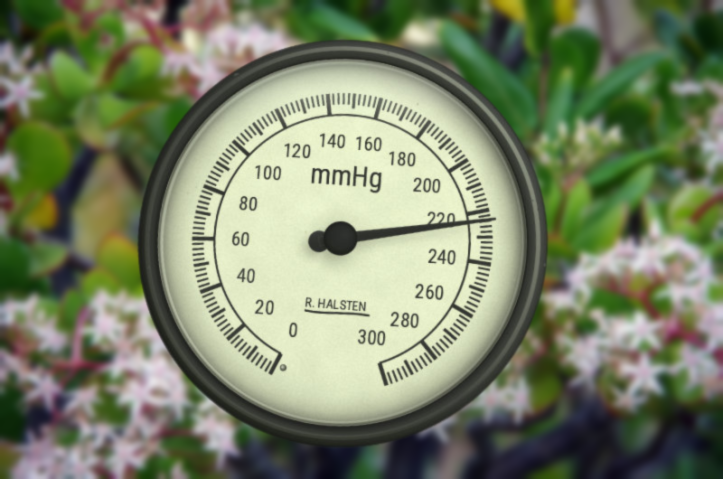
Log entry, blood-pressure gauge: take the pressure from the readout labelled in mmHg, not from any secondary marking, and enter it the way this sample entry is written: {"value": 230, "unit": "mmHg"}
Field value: {"value": 224, "unit": "mmHg"}
